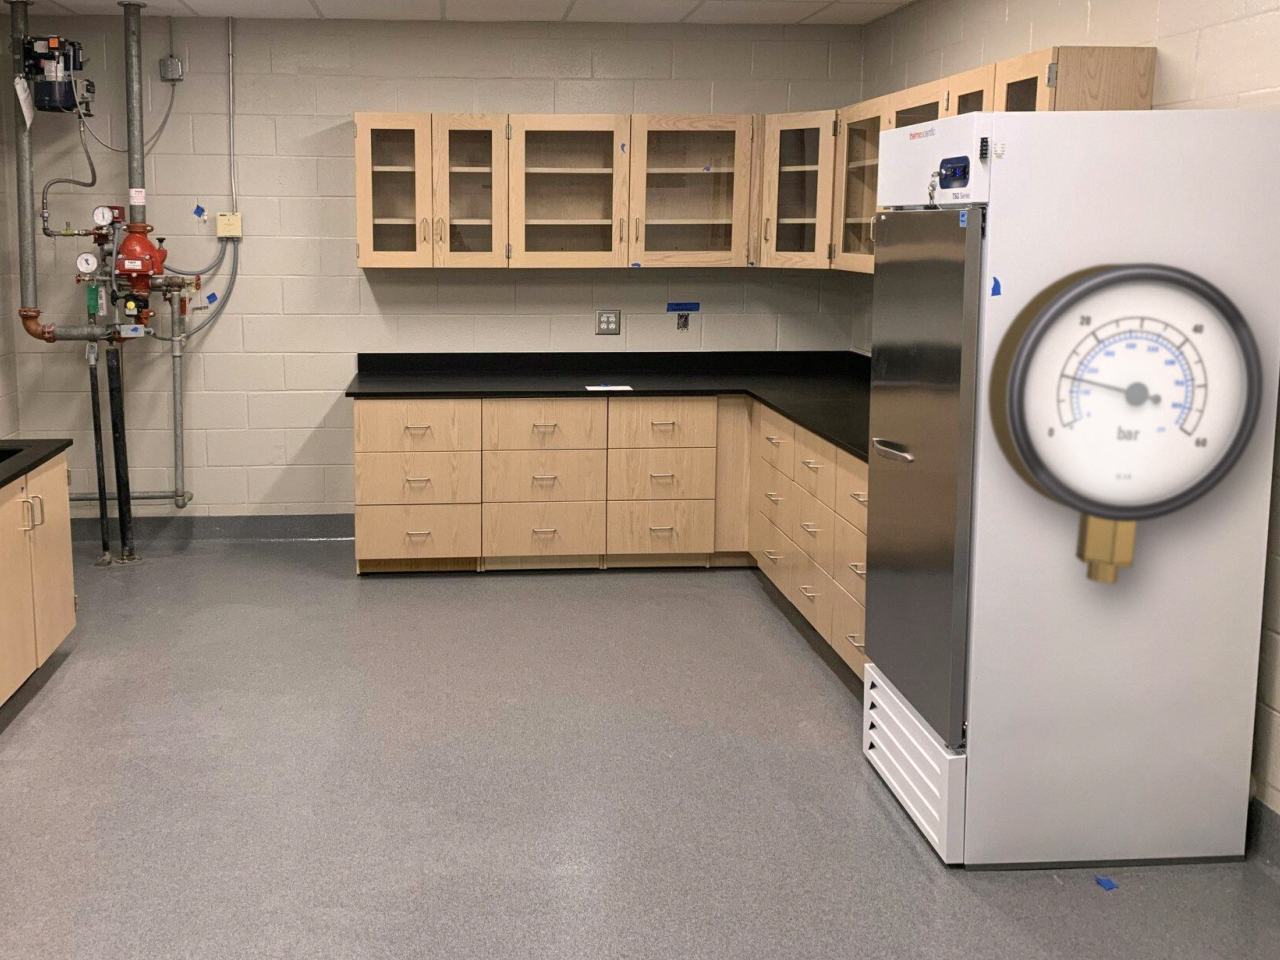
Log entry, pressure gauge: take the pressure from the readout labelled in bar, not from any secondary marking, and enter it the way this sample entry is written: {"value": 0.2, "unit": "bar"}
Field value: {"value": 10, "unit": "bar"}
